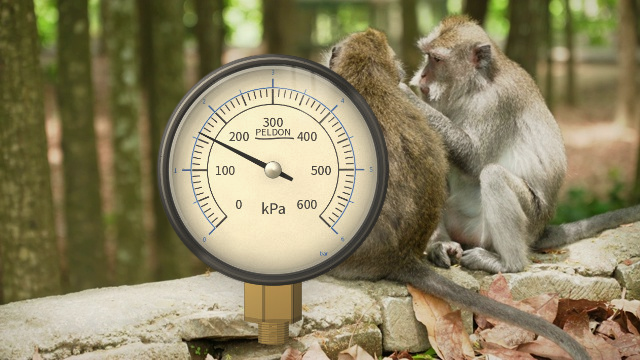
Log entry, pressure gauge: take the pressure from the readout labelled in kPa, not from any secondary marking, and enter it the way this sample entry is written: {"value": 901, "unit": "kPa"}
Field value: {"value": 160, "unit": "kPa"}
